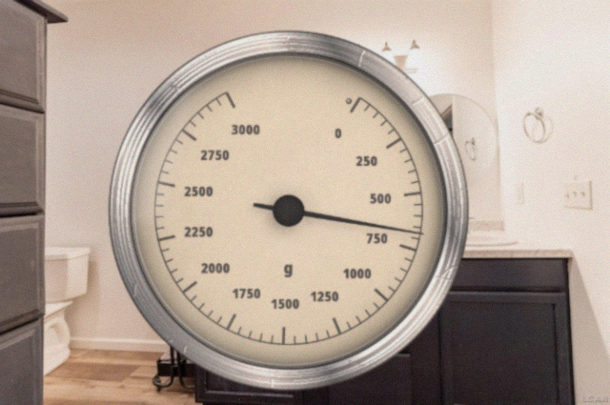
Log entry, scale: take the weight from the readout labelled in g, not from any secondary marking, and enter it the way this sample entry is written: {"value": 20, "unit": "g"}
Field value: {"value": 675, "unit": "g"}
